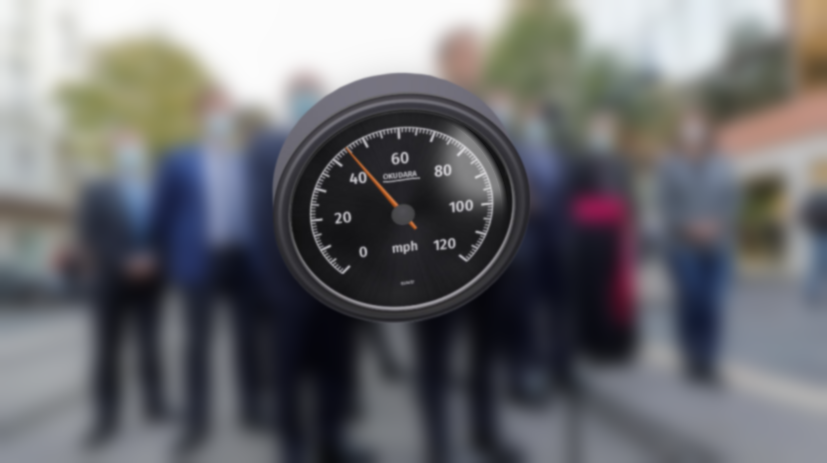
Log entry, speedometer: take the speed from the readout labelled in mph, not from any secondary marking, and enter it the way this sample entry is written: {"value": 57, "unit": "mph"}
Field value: {"value": 45, "unit": "mph"}
